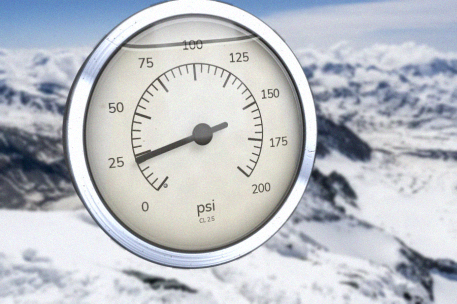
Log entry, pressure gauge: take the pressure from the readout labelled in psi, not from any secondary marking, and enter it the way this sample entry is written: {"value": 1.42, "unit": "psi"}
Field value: {"value": 22.5, "unit": "psi"}
